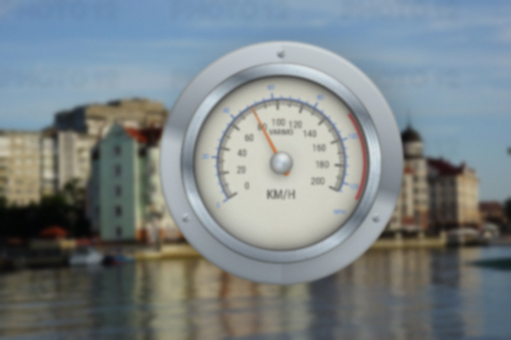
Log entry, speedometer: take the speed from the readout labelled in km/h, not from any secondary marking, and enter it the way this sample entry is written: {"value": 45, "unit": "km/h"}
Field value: {"value": 80, "unit": "km/h"}
